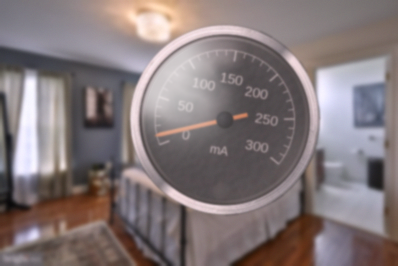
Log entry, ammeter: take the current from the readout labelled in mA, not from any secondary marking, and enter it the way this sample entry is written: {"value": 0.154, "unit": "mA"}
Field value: {"value": 10, "unit": "mA"}
